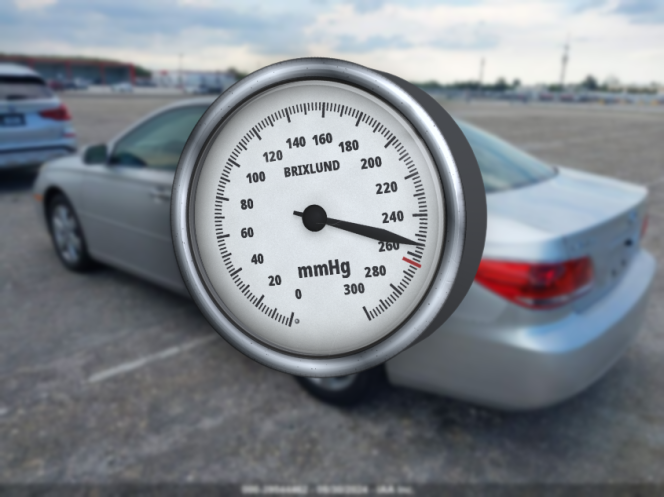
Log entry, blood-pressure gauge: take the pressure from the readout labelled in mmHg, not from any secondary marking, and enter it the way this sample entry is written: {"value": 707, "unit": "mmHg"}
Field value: {"value": 254, "unit": "mmHg"}
